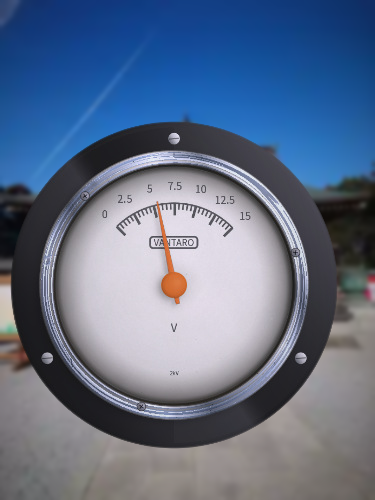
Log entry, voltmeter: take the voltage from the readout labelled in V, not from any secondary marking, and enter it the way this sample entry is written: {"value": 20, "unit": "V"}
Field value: {"value": 5.5, "unit": "V"}
